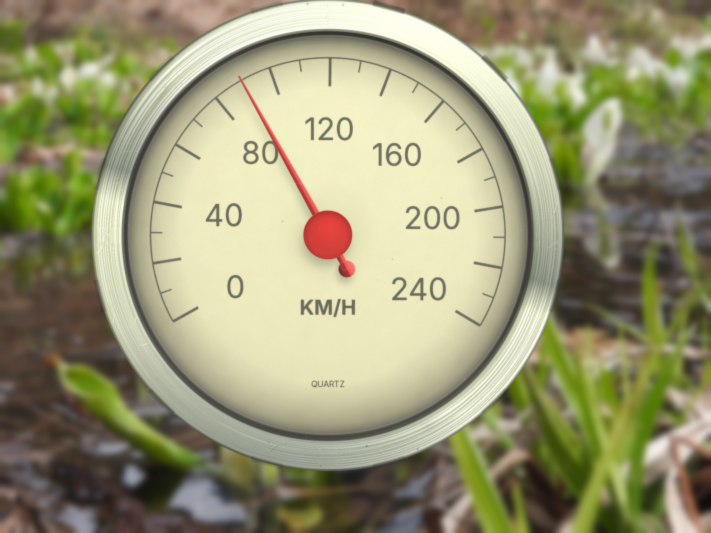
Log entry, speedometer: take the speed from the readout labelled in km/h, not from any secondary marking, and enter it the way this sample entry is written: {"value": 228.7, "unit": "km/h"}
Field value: {"value": 90, "unit": "km/h"}
